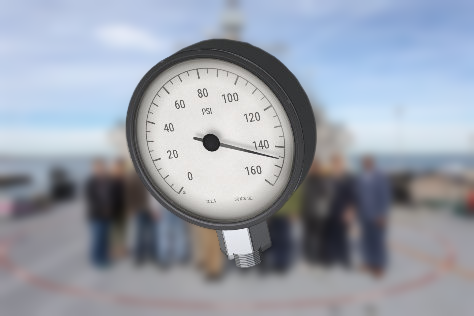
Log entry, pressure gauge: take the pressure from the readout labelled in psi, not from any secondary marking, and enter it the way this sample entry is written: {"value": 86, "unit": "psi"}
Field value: {"value": 145, "unit": "psi"}
